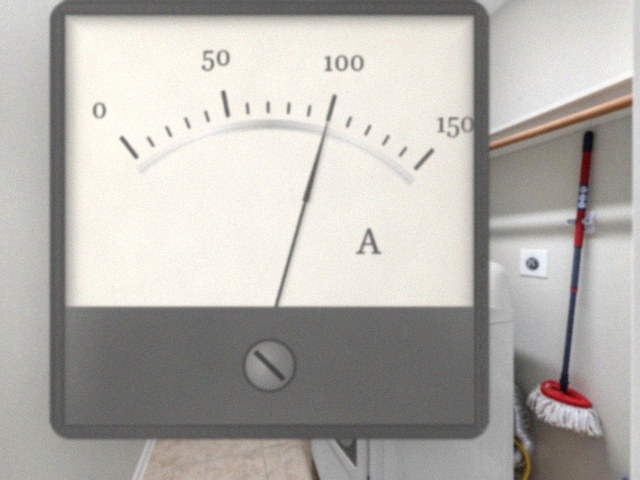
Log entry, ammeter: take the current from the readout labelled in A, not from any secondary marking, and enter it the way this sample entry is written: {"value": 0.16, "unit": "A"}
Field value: {"value": 100, "unit": "A"}
